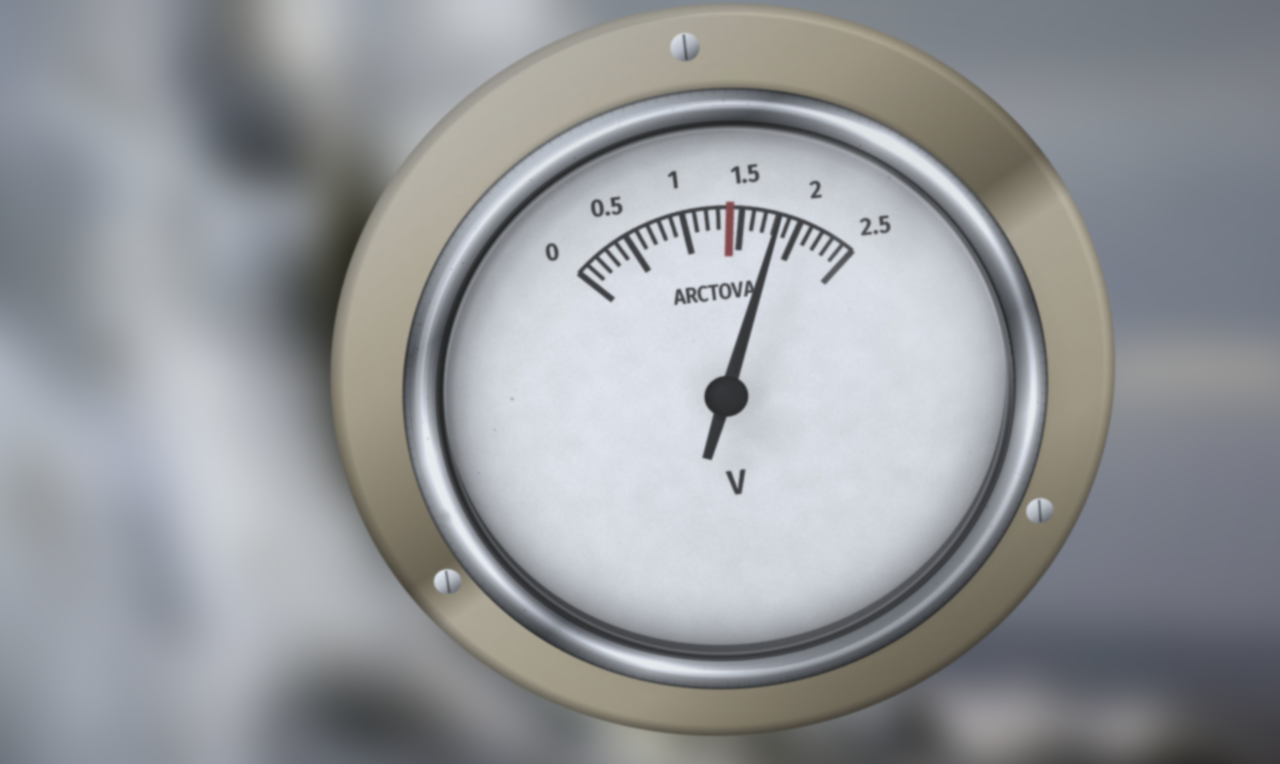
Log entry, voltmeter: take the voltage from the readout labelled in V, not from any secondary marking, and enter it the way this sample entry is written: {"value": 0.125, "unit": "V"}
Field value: {"value": 1.8, "unit": "V"}
